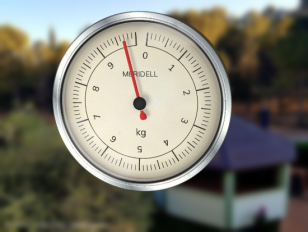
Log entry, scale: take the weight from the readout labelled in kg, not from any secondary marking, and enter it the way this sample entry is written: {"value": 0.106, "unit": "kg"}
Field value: {"value": 9.7, "unit": "kg"}
